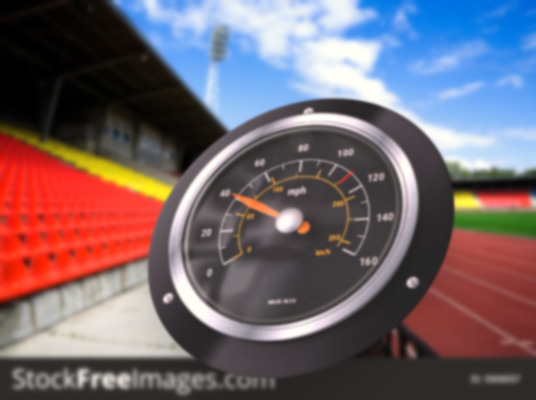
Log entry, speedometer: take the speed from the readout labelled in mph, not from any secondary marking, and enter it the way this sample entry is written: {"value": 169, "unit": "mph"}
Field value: {"value": 40, "unit": "mph"}
